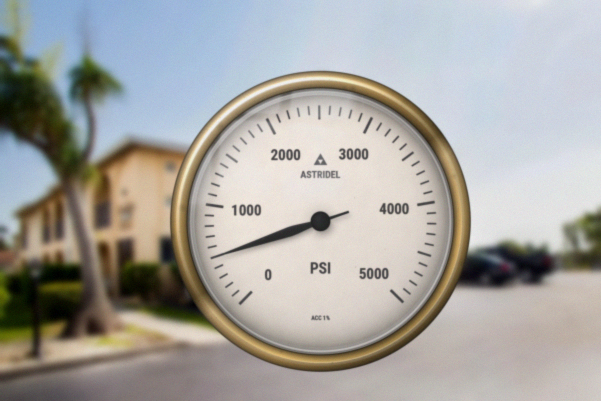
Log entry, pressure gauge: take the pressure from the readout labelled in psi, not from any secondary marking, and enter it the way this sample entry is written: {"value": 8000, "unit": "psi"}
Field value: {"value": 500, "unit": "psi"}
